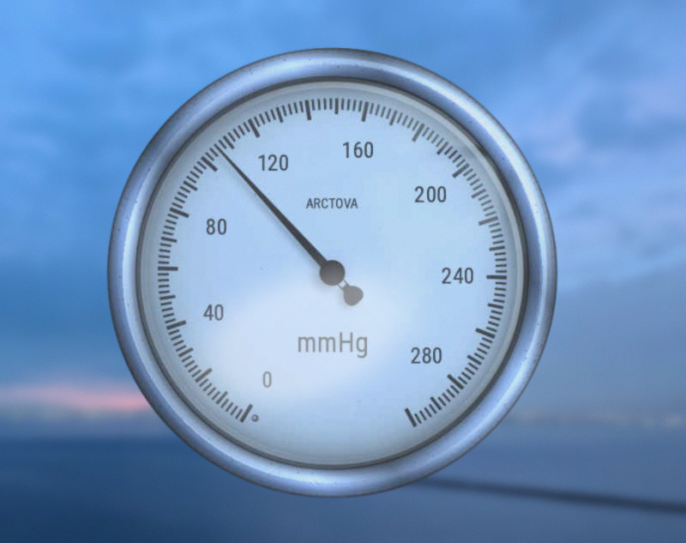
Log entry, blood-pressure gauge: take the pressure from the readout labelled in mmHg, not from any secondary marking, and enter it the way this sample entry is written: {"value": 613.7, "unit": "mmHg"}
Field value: {"value": 106, "unit": "mmHg"}
